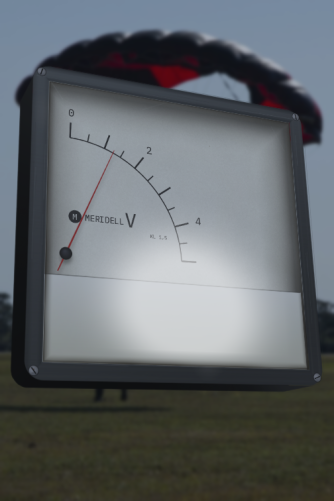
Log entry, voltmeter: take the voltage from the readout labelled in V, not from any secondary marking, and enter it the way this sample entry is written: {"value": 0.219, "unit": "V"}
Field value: {"value": 1.25, "unit": "V"}
